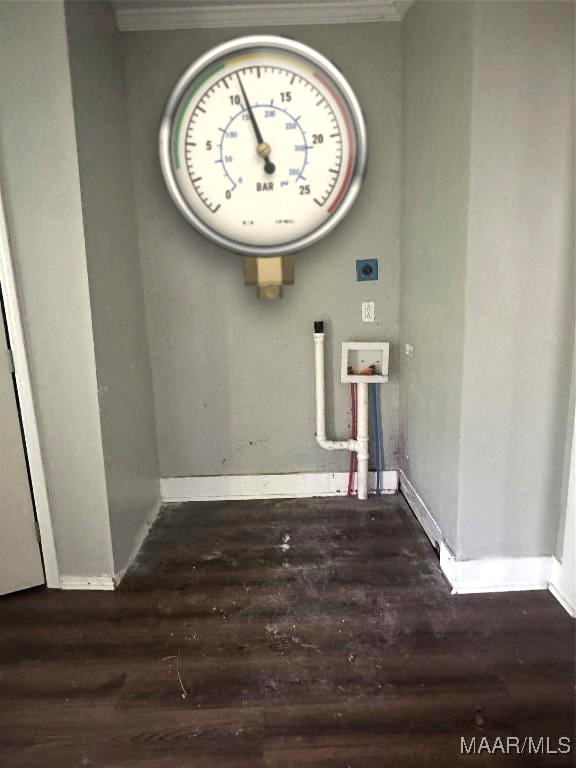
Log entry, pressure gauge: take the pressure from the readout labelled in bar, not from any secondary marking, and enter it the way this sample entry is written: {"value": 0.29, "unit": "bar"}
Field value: {"value": 11, "unit": "bar"}
